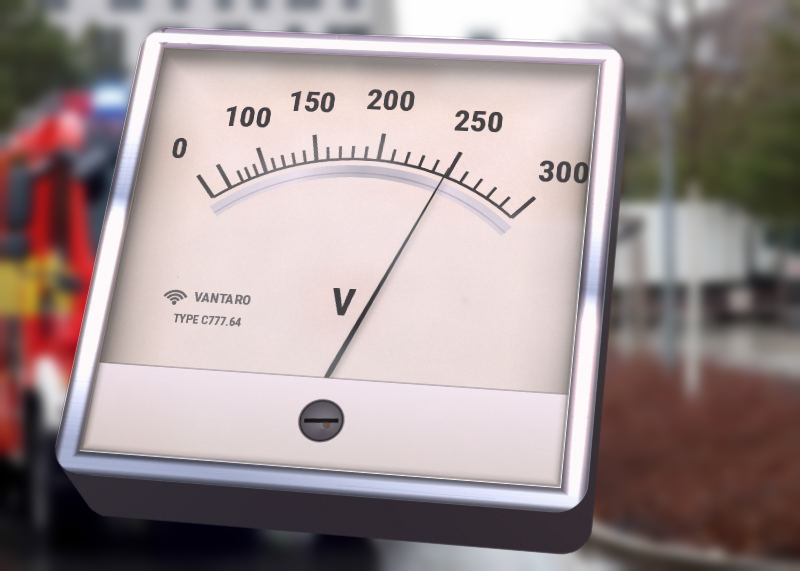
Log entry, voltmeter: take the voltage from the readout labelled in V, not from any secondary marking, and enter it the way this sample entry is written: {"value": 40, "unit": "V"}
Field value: {"value": 250, "unit": "V"}
